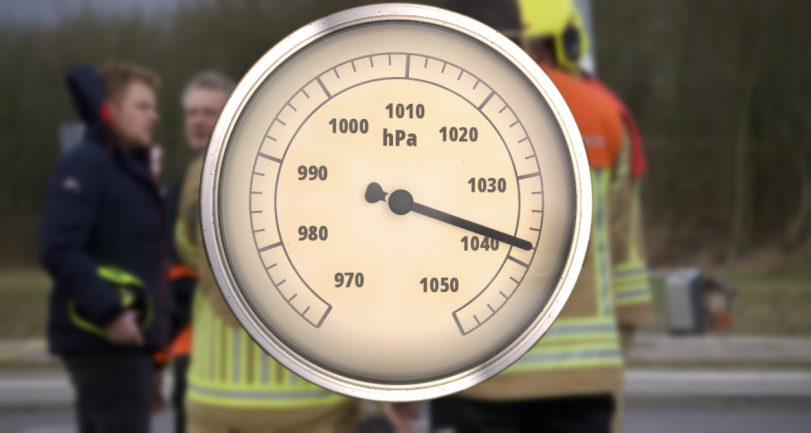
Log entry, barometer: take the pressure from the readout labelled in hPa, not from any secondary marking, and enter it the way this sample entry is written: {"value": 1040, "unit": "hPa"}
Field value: {"value": 1038, "unit": "hPa"}
